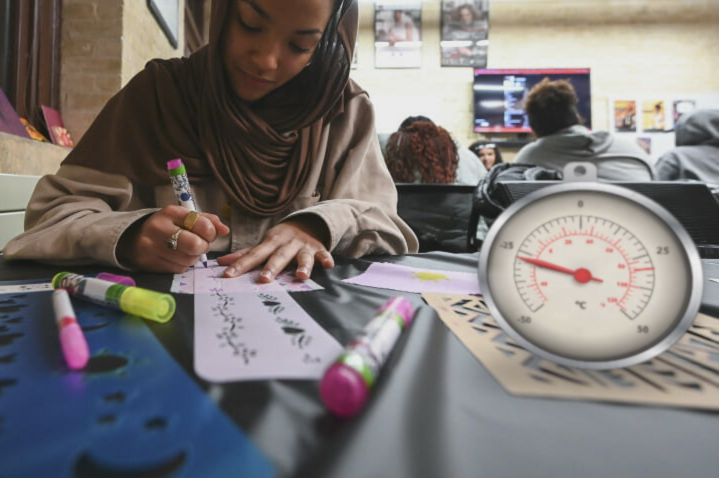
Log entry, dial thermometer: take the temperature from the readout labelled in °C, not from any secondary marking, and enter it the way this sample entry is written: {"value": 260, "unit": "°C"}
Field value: {"value": -27.5, "unit": "°C"}
